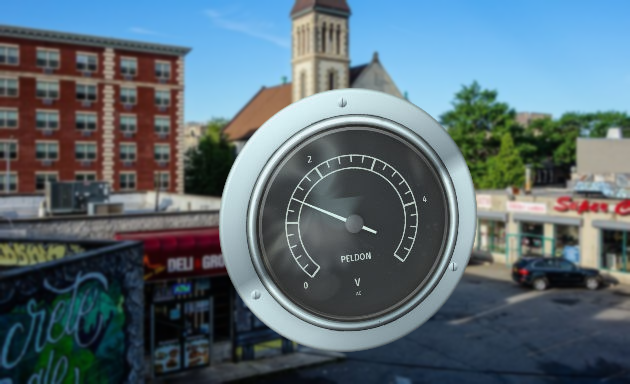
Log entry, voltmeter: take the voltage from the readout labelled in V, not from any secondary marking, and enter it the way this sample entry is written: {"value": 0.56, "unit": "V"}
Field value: {"value": 1.4, "unit": "V"}
